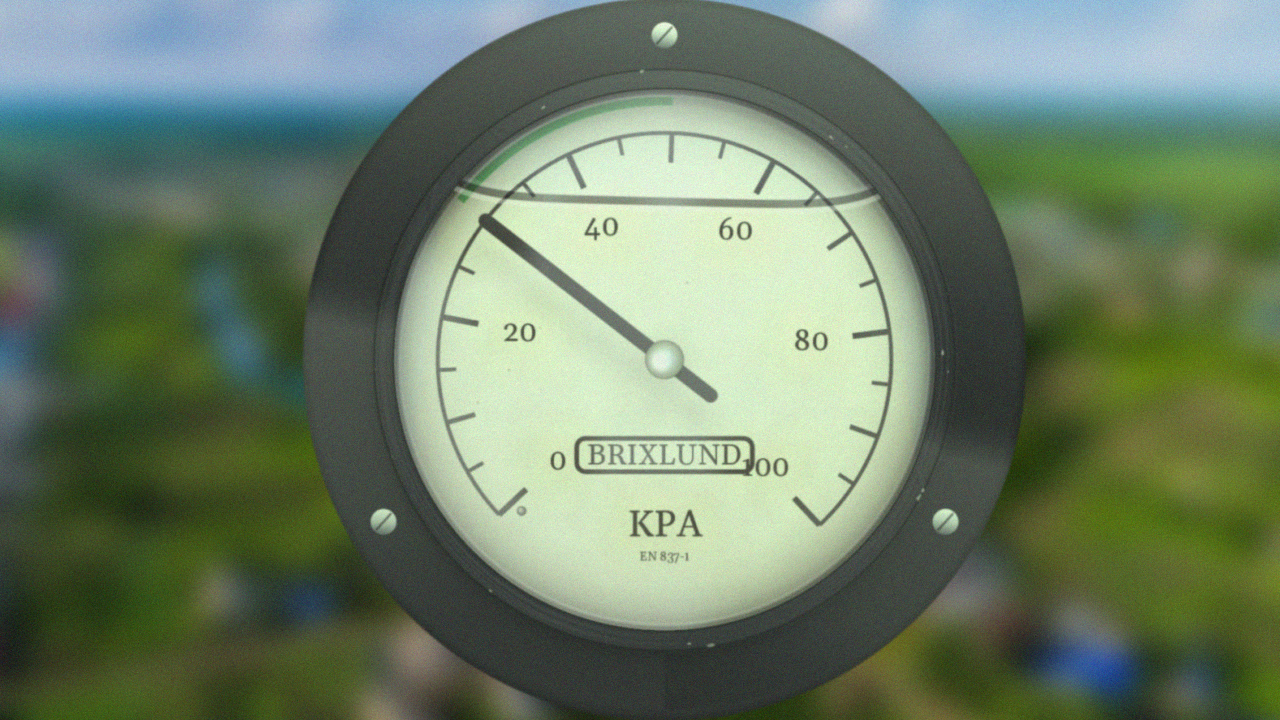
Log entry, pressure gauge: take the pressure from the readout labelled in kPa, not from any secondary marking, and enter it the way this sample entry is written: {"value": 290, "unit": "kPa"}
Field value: {"value": 30, "unit": "kPa"}
